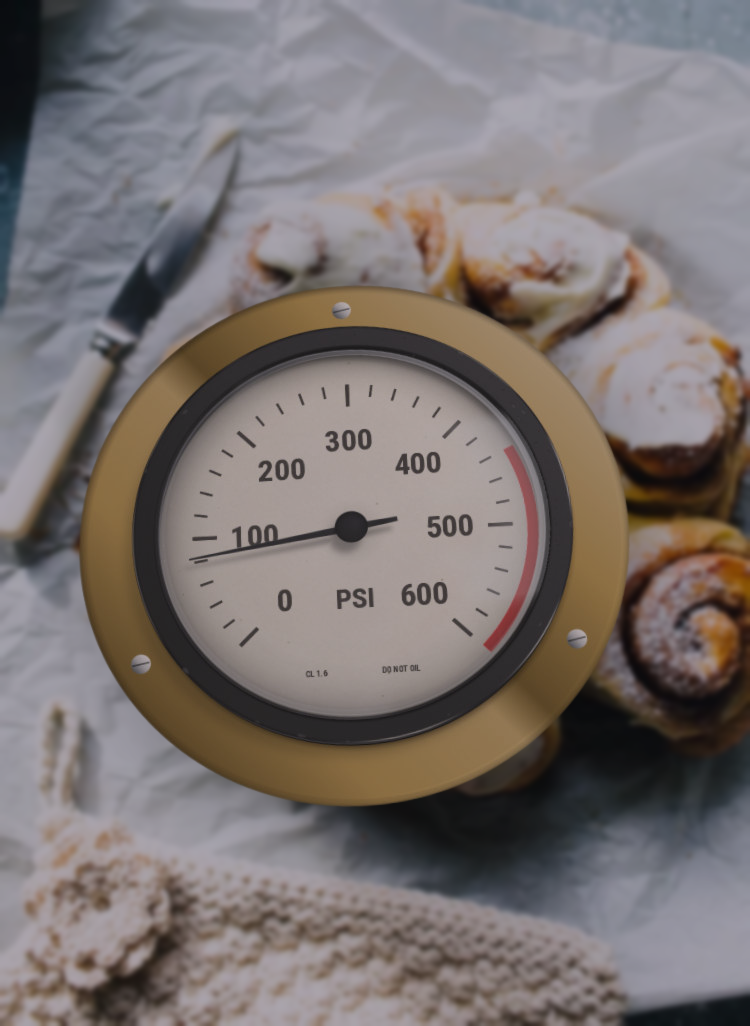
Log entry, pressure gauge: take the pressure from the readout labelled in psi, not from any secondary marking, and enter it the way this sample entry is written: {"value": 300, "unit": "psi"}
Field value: {"value": 80, "unit": "psi"}
